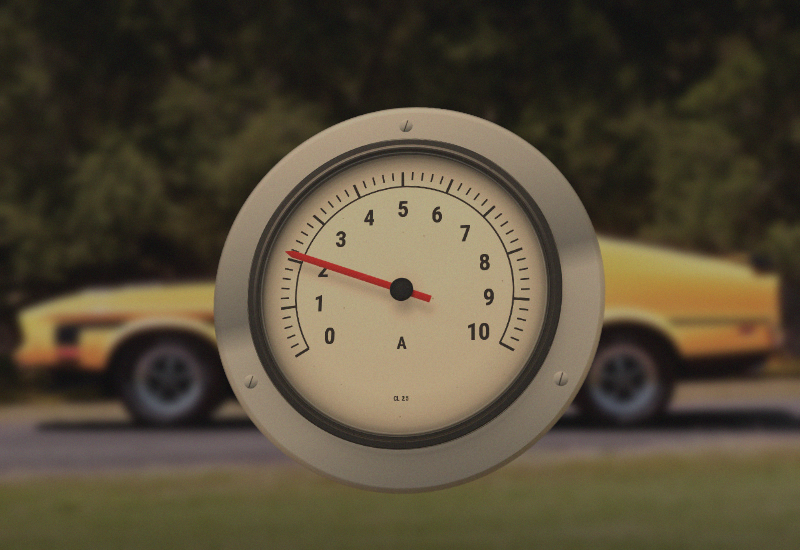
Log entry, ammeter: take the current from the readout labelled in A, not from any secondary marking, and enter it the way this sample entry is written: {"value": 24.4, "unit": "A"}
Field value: {"value": 2.1, "unit": "A"}
